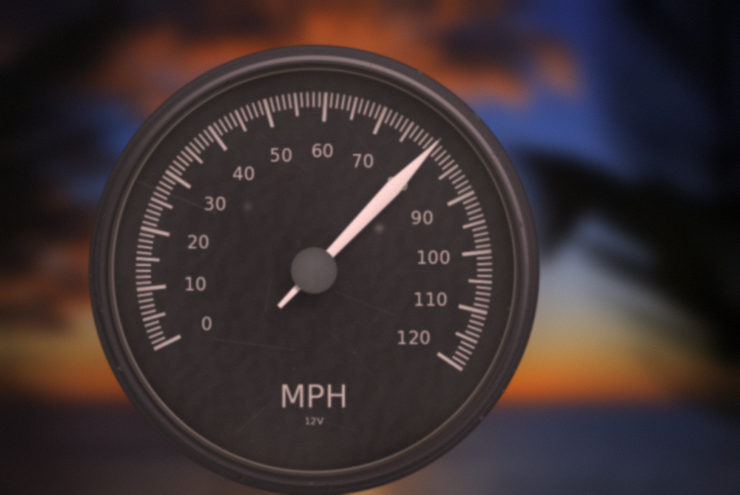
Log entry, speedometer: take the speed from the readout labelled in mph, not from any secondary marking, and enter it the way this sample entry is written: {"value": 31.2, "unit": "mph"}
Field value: {"value": 80, "unit": "mph"}
